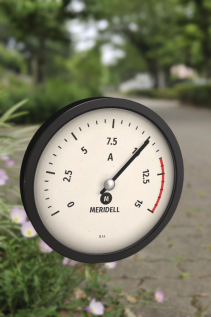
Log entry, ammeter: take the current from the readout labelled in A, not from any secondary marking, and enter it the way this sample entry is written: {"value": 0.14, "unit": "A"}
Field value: {"value": 10, "unit": "A"}
